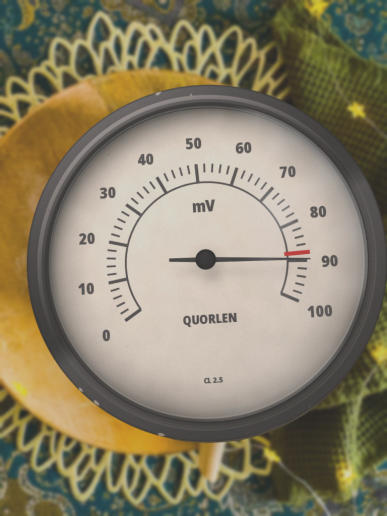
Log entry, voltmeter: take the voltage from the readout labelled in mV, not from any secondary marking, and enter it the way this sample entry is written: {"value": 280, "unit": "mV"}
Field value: {"value": 90, "unit": "mV"}
